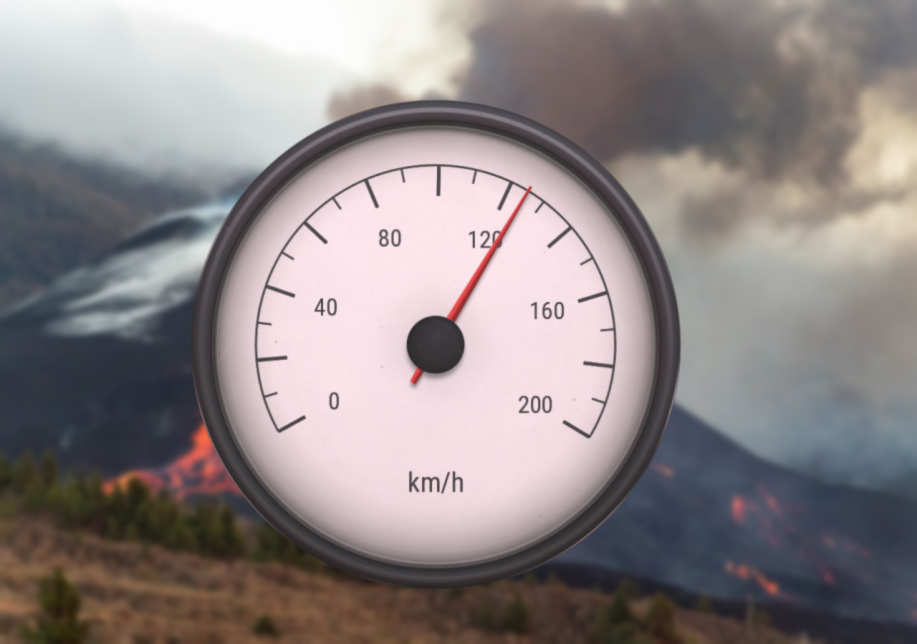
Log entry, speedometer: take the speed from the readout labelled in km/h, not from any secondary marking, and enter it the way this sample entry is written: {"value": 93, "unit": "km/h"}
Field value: {"value": 125, "unit": "km/h"}
